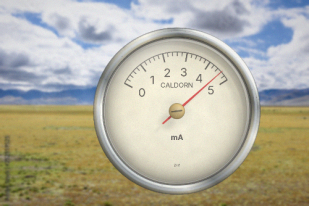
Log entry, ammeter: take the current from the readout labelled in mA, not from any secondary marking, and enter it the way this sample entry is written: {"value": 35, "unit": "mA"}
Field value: {"value": 4.6, "unit": "mA"}
